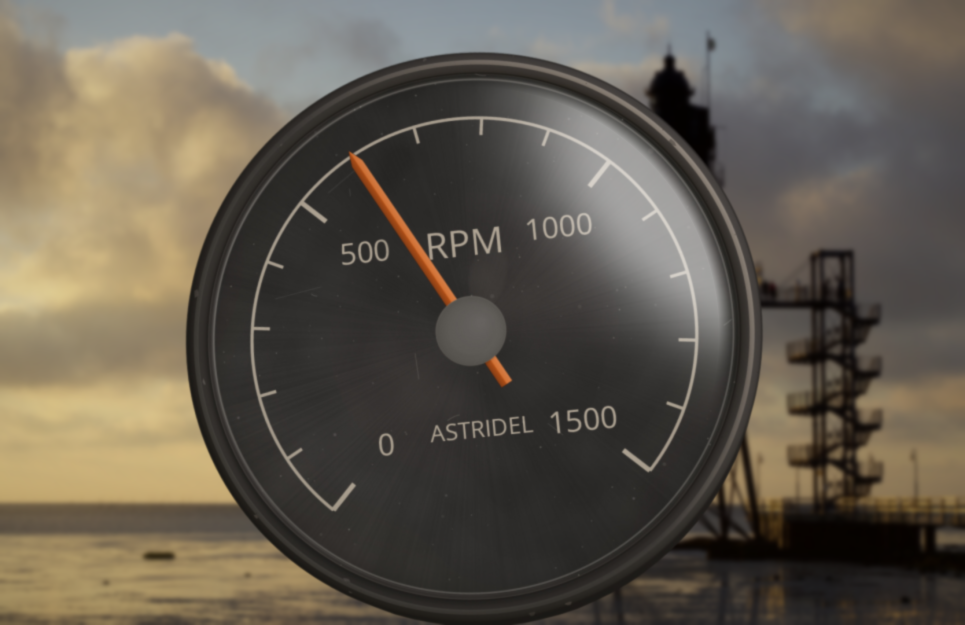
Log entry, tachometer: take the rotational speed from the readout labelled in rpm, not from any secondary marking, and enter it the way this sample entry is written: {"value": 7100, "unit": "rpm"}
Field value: {"value": 600, "unit": "rpm"}
